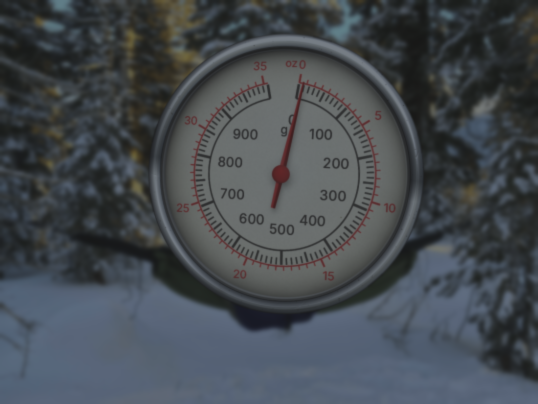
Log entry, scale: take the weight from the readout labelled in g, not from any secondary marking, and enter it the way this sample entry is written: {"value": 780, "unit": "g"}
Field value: {"value": 10, "unit": "g"}
